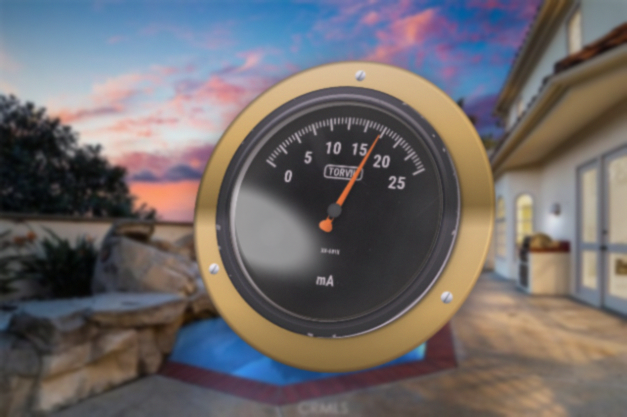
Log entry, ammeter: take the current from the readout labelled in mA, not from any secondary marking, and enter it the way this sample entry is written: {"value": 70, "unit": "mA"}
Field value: {"value": 17.5, "unit": "mA"}
